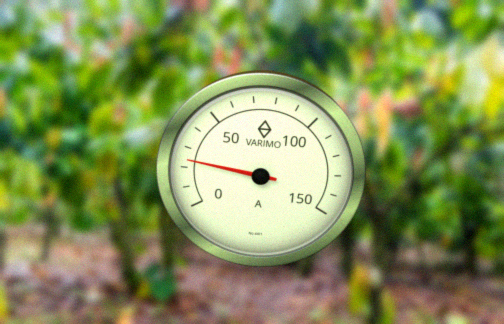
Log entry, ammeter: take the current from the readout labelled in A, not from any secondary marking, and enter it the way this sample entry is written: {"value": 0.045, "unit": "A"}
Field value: {"value": 25, "unit": "A"}
